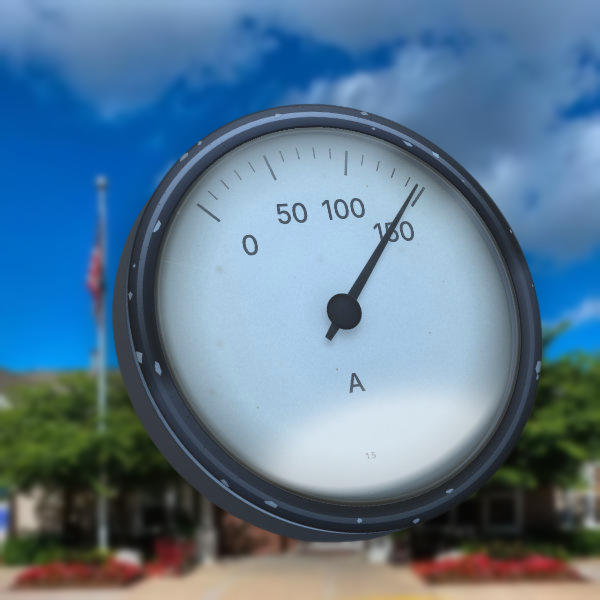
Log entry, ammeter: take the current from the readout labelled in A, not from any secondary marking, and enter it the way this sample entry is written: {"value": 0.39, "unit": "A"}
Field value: {"value": 145, "unit": "A"}
